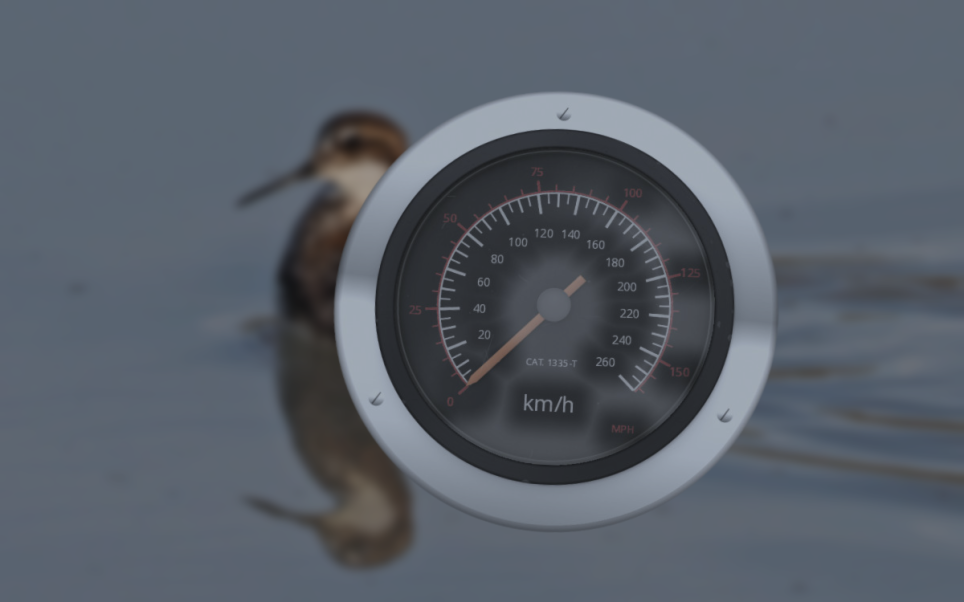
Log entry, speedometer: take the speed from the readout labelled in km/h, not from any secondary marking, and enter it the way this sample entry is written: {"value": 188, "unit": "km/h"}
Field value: {"value": 0, "unit": "km/h"}
